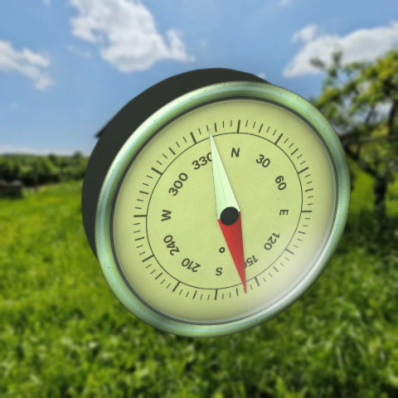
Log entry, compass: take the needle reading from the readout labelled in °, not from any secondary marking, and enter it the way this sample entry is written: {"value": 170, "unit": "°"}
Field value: {"value": 160, "unit": "°"}
